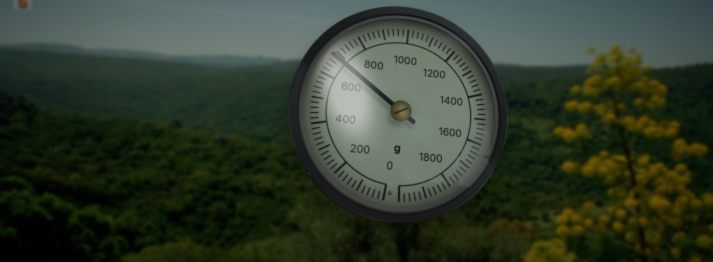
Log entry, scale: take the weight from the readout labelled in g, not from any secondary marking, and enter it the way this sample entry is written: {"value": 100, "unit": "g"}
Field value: {"value": 680, "unit": "g"}
